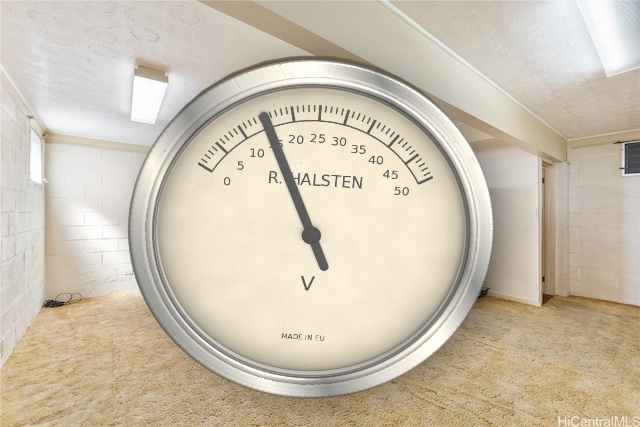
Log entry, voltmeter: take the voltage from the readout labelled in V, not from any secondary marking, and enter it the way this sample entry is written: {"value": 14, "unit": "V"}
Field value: {"value": 15, "unit": "V"}
